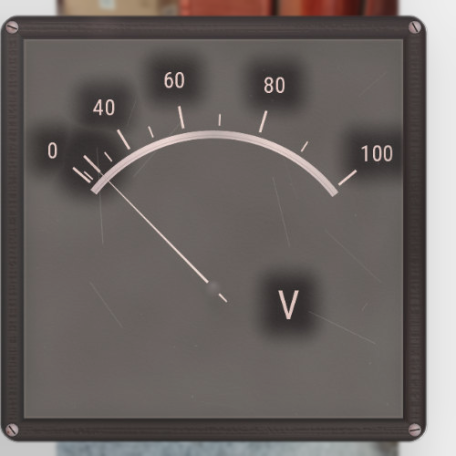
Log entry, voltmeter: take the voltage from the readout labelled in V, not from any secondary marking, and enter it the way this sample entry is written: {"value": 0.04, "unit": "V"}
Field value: {"value": 20, "unit": "V"}
